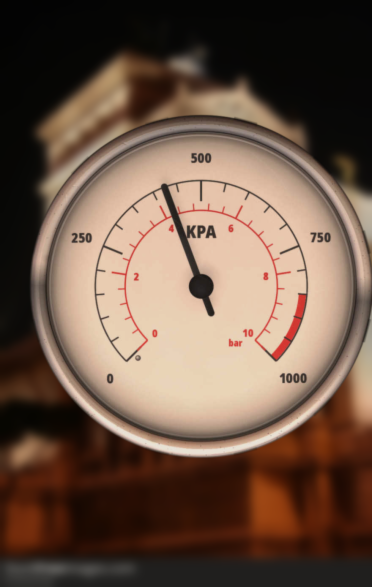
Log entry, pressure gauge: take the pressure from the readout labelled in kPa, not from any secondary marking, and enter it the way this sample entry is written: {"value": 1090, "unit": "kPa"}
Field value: {"value": 425, "unit": "kPa"}
